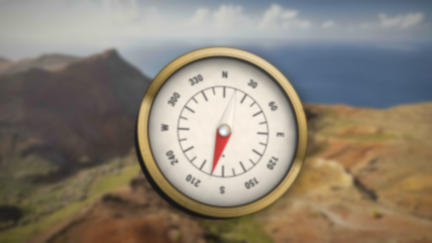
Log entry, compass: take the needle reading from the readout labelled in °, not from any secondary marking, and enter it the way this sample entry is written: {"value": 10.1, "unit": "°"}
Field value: {"value": 195, "unit": "°"}
